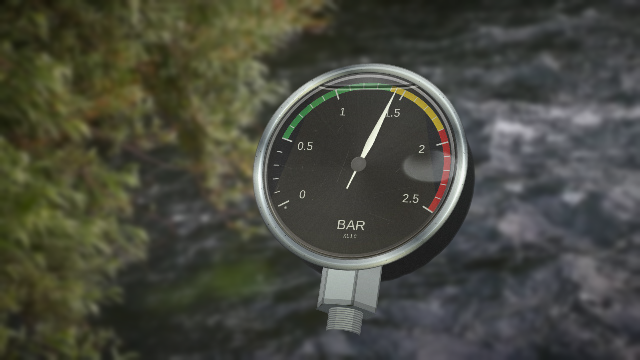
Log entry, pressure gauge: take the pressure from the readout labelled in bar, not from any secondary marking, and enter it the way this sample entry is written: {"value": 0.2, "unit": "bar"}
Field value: {"value": 1.45, "unit": "bar"}
